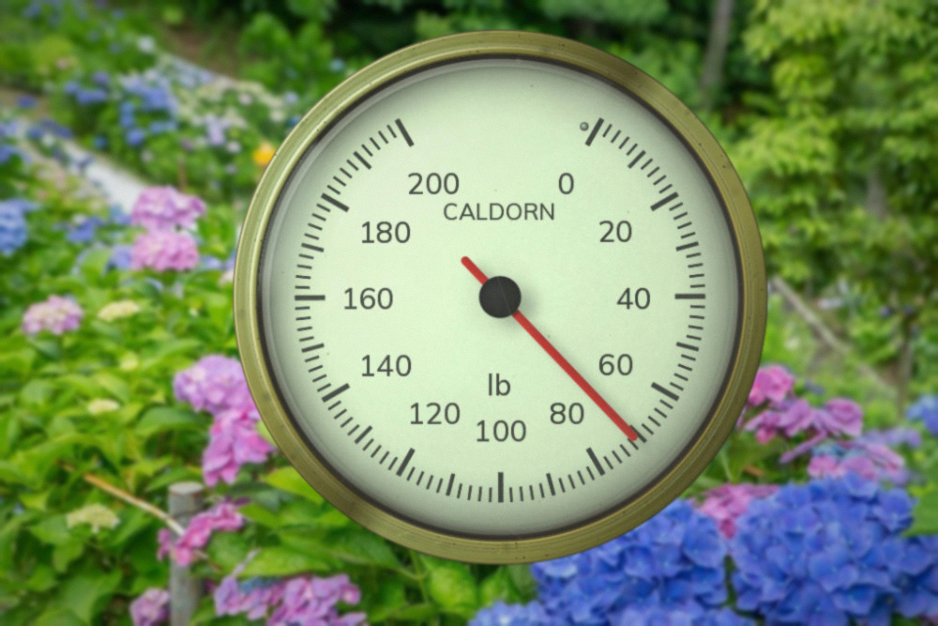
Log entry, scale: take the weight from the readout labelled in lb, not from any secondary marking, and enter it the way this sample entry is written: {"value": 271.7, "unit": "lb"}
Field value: {"value": 71, "unit": "lb"}
